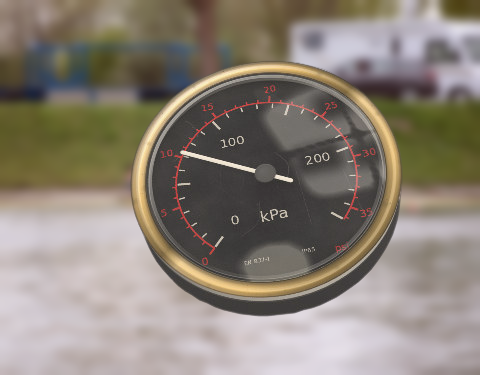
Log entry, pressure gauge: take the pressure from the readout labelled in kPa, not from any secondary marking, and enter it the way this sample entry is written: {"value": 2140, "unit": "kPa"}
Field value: {"value": 70, "unit": "kPa"}
